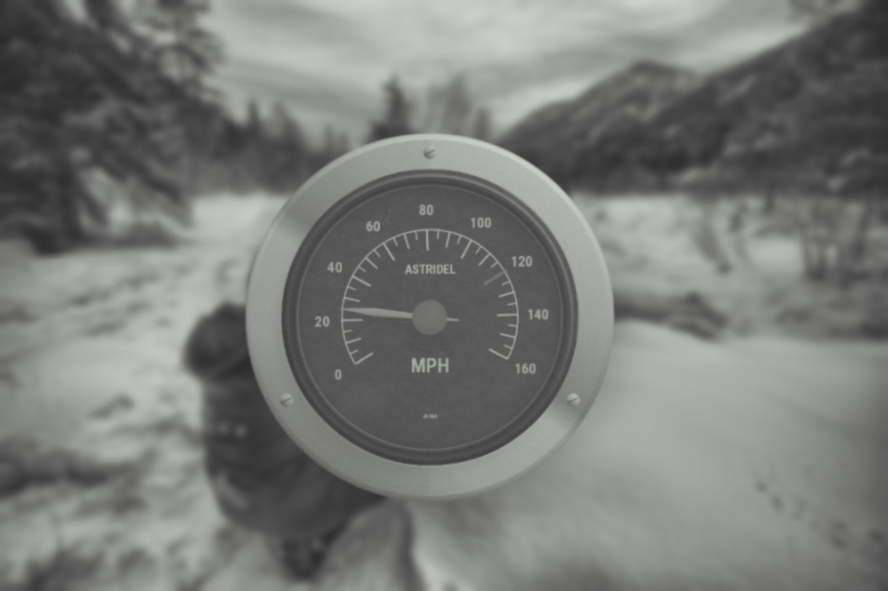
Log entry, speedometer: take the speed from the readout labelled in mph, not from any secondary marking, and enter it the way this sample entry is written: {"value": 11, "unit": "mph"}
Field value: {"value": 25, "unit": "mph"}
